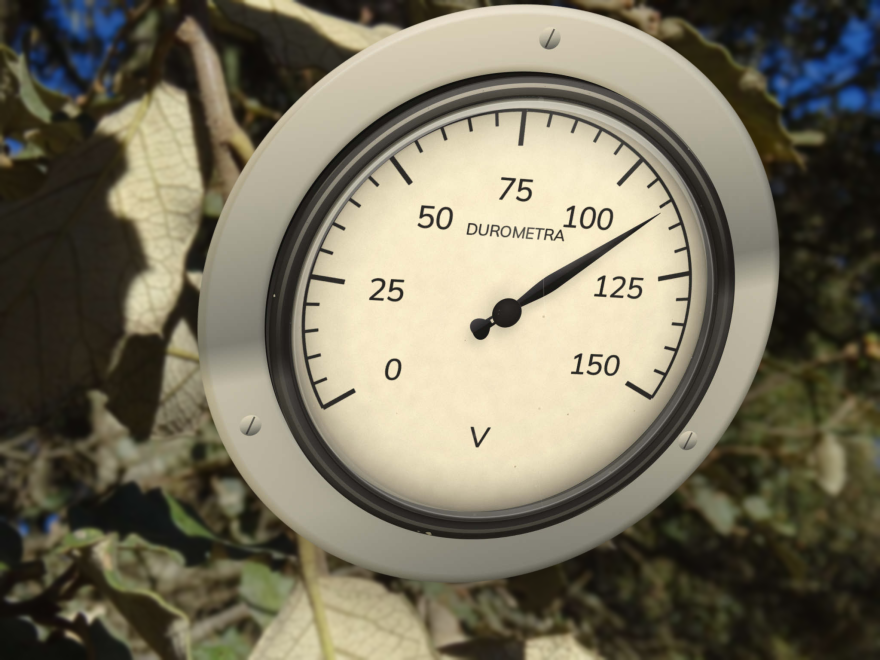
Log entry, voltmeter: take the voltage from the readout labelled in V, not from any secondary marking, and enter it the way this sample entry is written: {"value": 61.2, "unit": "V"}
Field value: {"value": 110, "unit": "V"}
